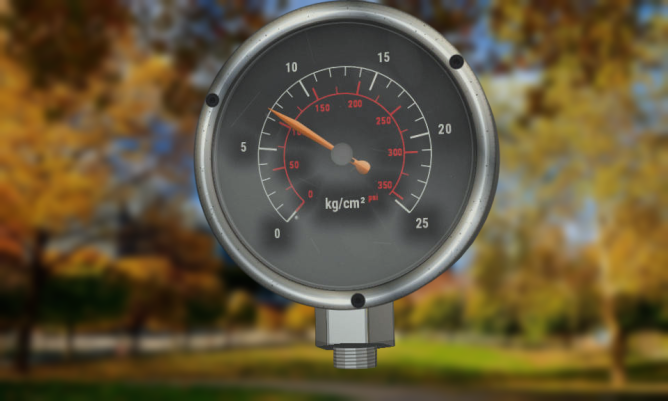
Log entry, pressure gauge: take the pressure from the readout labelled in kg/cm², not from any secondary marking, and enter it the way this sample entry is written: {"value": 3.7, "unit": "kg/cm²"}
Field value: {"value": 7.5, "unit": "kg/cm²"}
